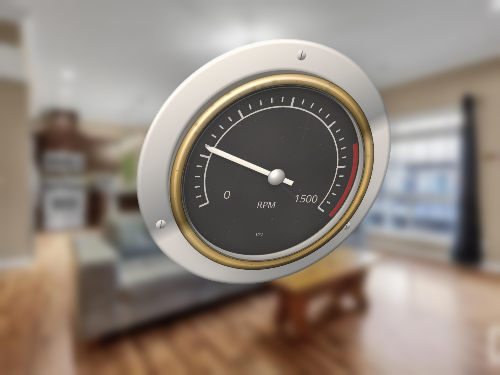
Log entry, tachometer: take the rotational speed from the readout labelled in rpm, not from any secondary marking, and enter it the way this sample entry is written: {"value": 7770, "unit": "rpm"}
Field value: {"value": 300, "unit": "rpm"}
